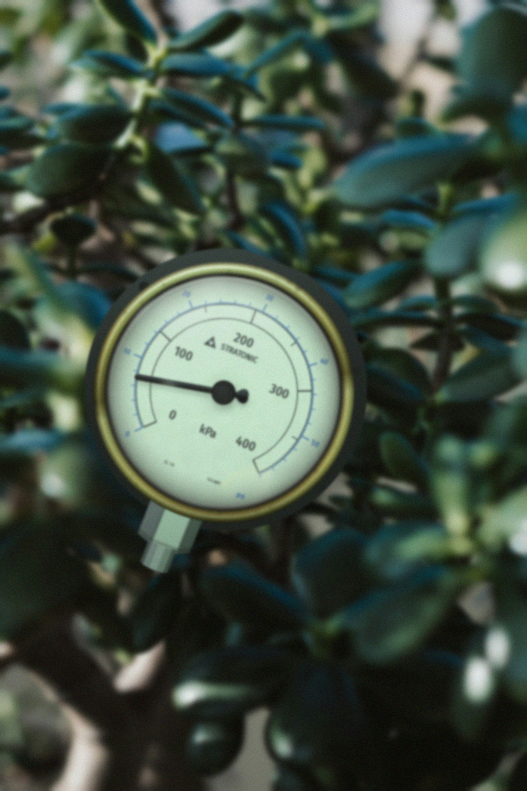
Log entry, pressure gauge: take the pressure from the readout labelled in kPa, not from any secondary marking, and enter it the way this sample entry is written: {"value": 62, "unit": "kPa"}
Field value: {"value": 50, "unit": "kPa"}
